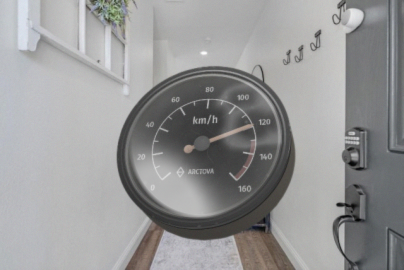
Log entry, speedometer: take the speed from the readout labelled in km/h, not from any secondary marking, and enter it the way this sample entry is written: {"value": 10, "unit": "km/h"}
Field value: {"value": 120, "unit": "km/h"}
